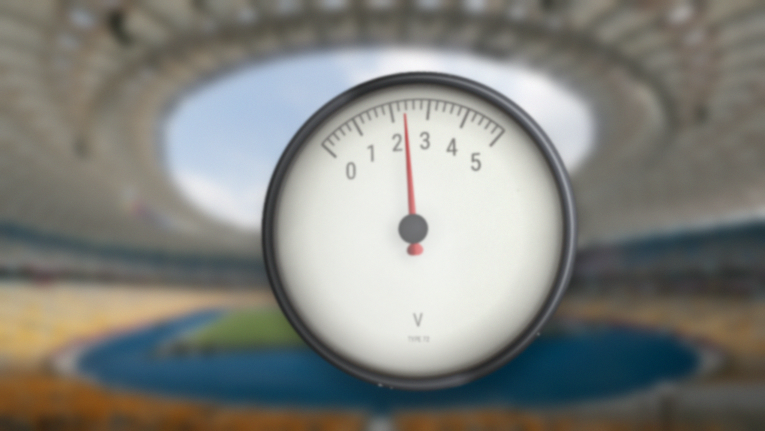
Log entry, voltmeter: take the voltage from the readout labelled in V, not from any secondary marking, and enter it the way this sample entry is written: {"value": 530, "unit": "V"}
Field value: {"value": 2.4, "unit": "V"}
